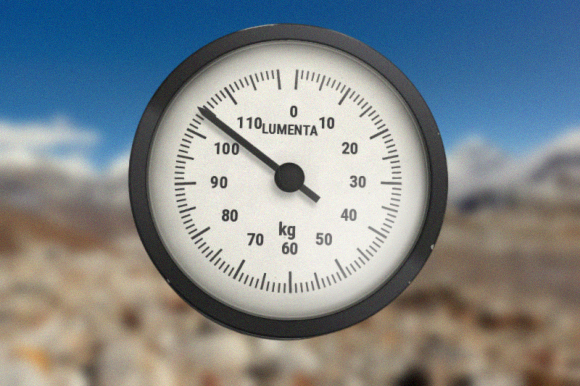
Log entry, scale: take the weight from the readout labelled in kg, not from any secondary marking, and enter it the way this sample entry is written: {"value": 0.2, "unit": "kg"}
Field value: {"value": 104, "unit": "kg"}
